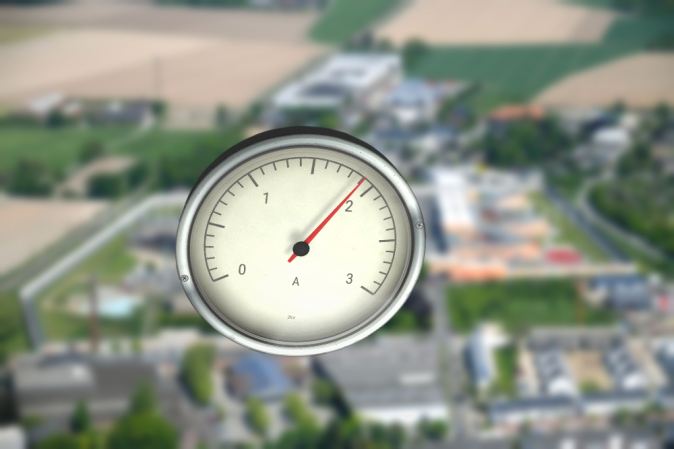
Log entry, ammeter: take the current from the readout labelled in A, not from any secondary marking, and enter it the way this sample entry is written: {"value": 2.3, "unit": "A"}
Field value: {"value": 1.9, "unit": "A"}
